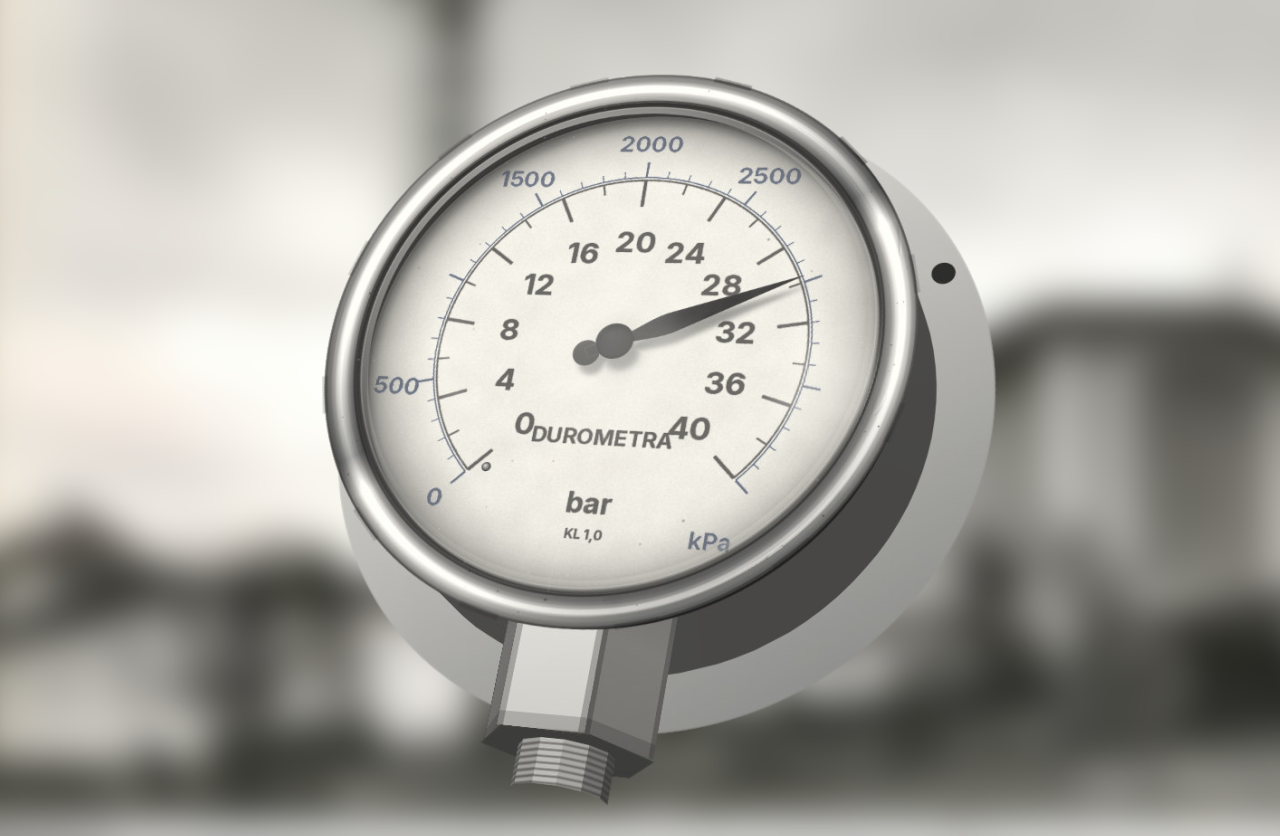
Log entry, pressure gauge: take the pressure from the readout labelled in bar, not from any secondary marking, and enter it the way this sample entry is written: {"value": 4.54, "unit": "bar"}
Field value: {"value": 30, "unit": "bar"}
